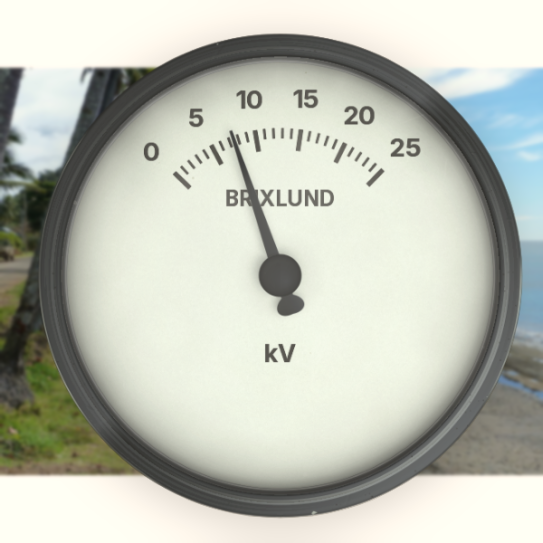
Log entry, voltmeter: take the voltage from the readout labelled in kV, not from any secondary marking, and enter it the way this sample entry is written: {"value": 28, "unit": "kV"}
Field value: {"value": 7.5, "unit": "kV"}
